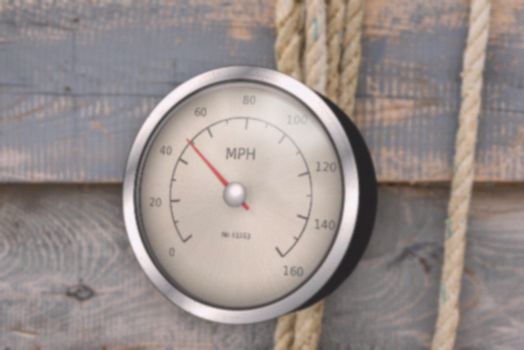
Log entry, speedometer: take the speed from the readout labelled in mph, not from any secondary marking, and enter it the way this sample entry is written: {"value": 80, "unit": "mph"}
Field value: {"value": 50, "unit": "mph"}
